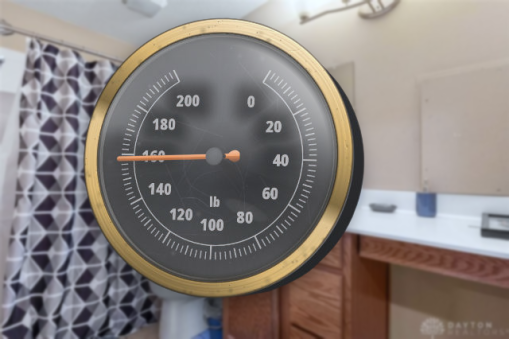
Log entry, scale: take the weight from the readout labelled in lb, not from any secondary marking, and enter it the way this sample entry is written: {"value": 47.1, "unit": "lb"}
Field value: {"value": 158, "unit": "lb"}
